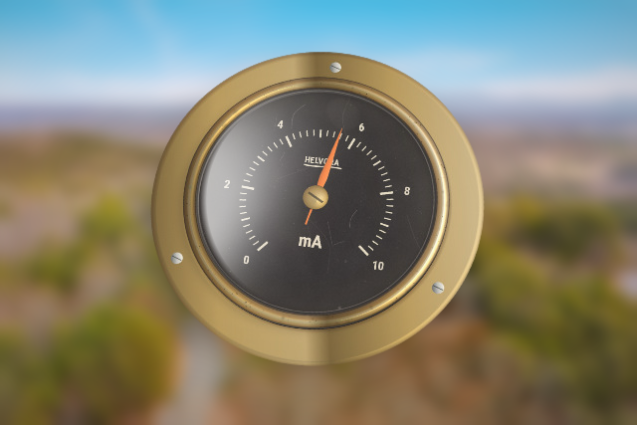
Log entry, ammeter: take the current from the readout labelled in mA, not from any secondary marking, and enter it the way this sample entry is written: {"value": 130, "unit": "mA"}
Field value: {"value": 5.6, "unit": "mA"}
